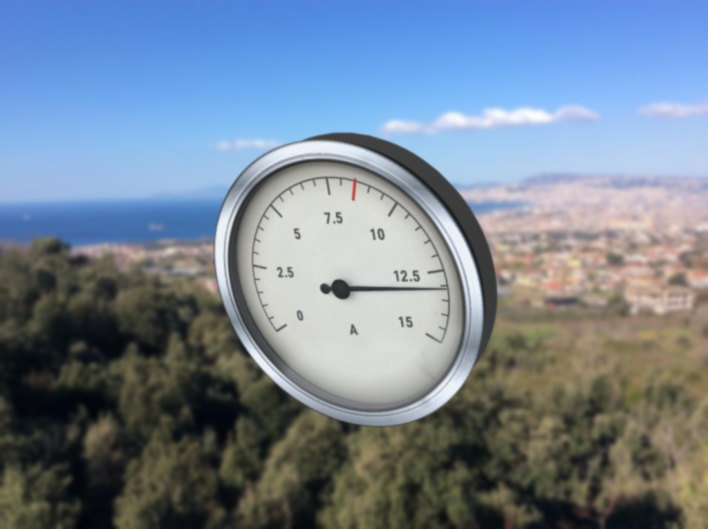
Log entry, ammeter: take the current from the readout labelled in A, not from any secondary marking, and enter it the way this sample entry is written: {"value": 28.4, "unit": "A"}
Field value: {"value": 13, "unit": "A"}
